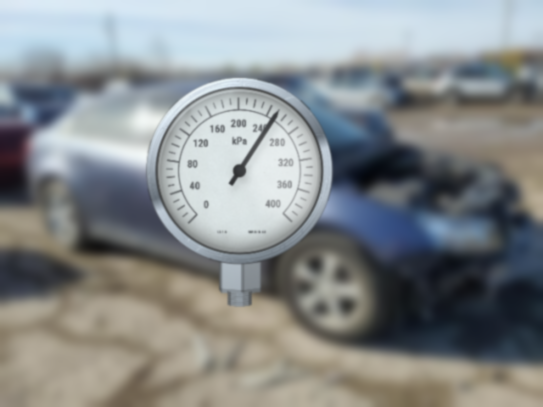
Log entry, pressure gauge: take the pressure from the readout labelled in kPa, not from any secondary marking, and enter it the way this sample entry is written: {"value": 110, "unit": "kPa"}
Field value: {"value": 250, "unit": "kPa"}
